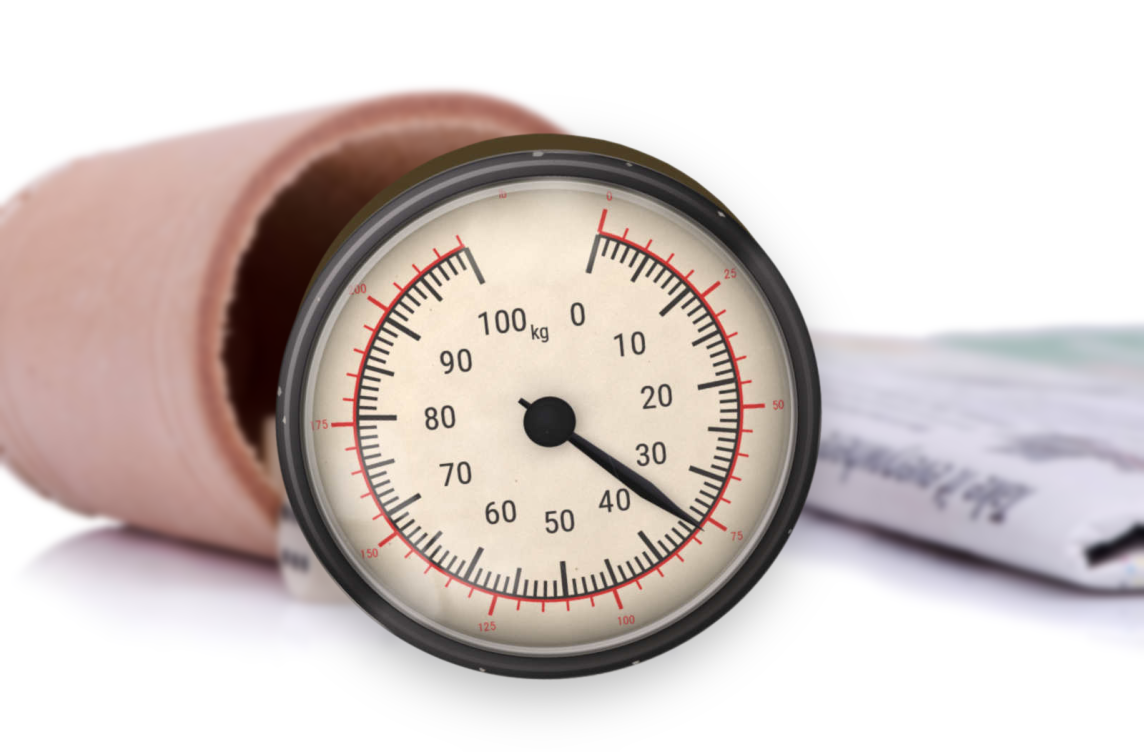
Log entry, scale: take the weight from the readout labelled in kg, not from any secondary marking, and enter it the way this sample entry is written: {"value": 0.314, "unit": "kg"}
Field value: {"value": 35, "unit": "kg"}
